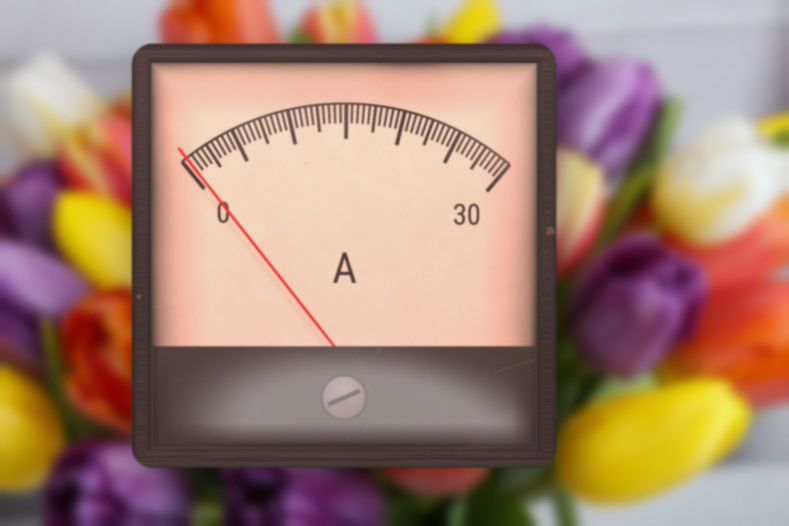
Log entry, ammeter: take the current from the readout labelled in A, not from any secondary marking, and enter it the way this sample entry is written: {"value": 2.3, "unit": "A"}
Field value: {"value": 0.5, "unit": "A"}
